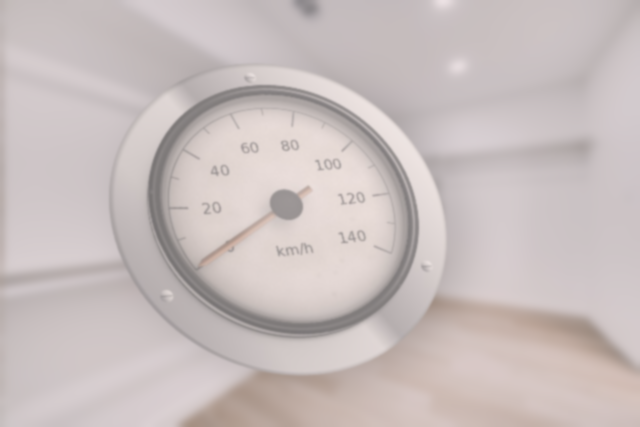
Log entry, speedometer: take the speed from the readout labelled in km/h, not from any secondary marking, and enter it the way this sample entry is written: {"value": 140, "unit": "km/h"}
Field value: {"value": 0, "unit": "km/h"}
